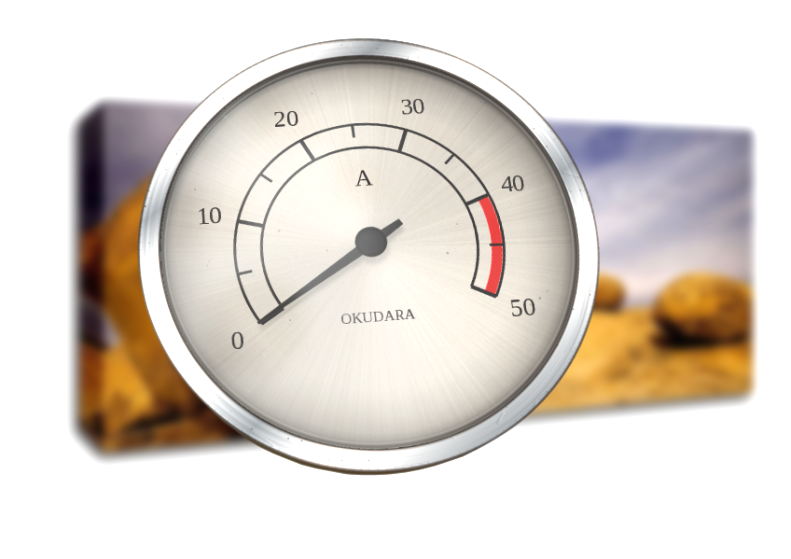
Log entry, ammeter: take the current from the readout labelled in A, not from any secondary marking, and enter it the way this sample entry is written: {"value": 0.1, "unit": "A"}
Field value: {"value": 0, "unit": "A"}
